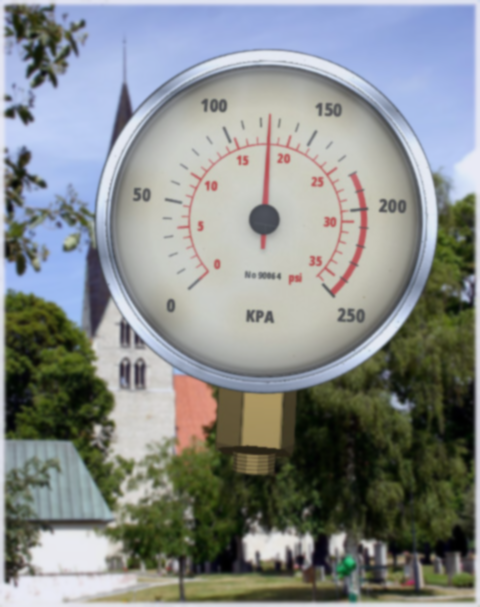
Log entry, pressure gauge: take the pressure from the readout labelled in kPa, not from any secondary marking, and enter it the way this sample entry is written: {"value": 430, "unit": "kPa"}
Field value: {"value": 125, "unit": "kPa"}
